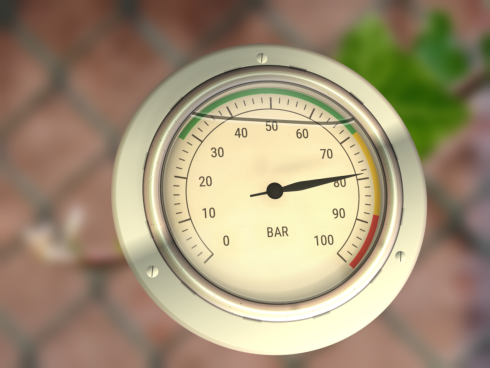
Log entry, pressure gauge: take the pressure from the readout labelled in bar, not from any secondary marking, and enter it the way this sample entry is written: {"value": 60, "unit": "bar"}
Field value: {"value": 79, "unit": "bar"}
